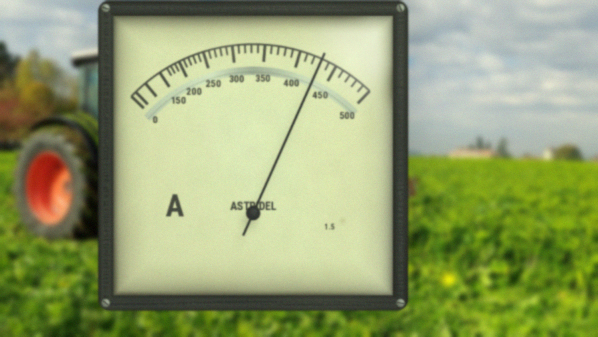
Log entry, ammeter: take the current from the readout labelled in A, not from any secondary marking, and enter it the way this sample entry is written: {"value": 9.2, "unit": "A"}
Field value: {"value": 430, "unit": "A"}
